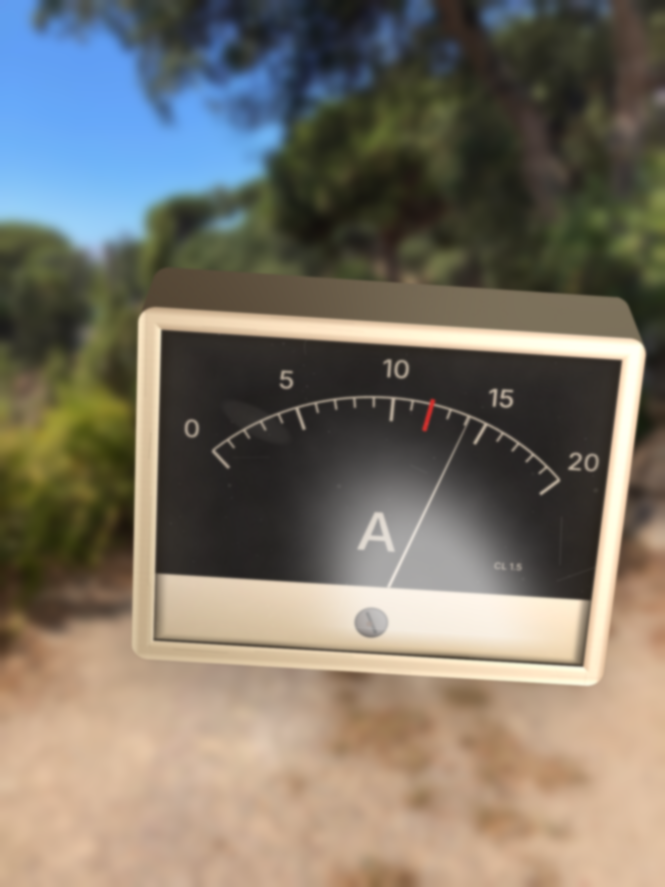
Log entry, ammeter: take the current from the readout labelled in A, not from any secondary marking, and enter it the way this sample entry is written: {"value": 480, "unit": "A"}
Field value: {"value": 14, "unit": "A"}
